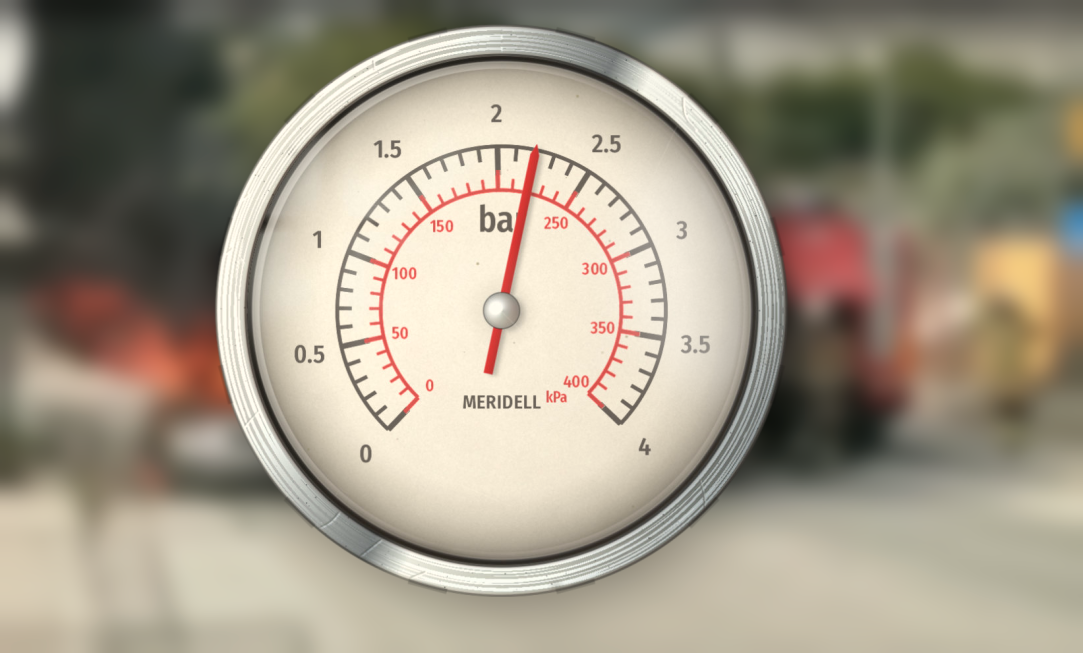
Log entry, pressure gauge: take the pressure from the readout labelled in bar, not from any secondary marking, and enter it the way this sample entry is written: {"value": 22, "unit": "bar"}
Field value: {"value": 2.2, "unit": "bar"}
